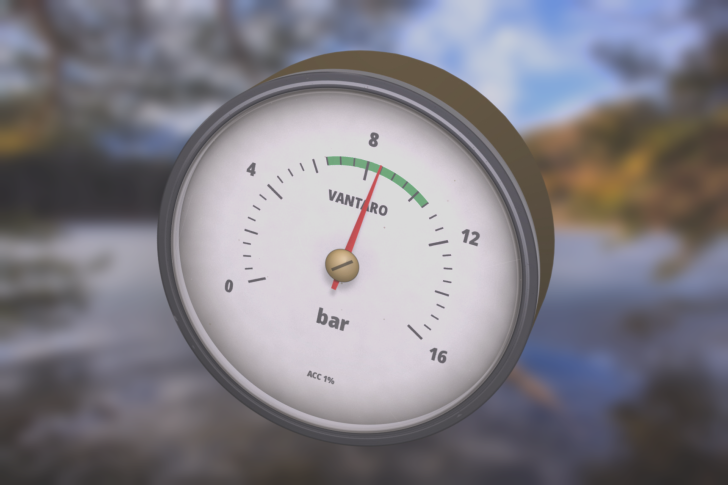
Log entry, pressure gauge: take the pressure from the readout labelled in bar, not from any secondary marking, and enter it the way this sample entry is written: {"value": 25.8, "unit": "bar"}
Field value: {"value": 8.5, "unit": "bar"}
